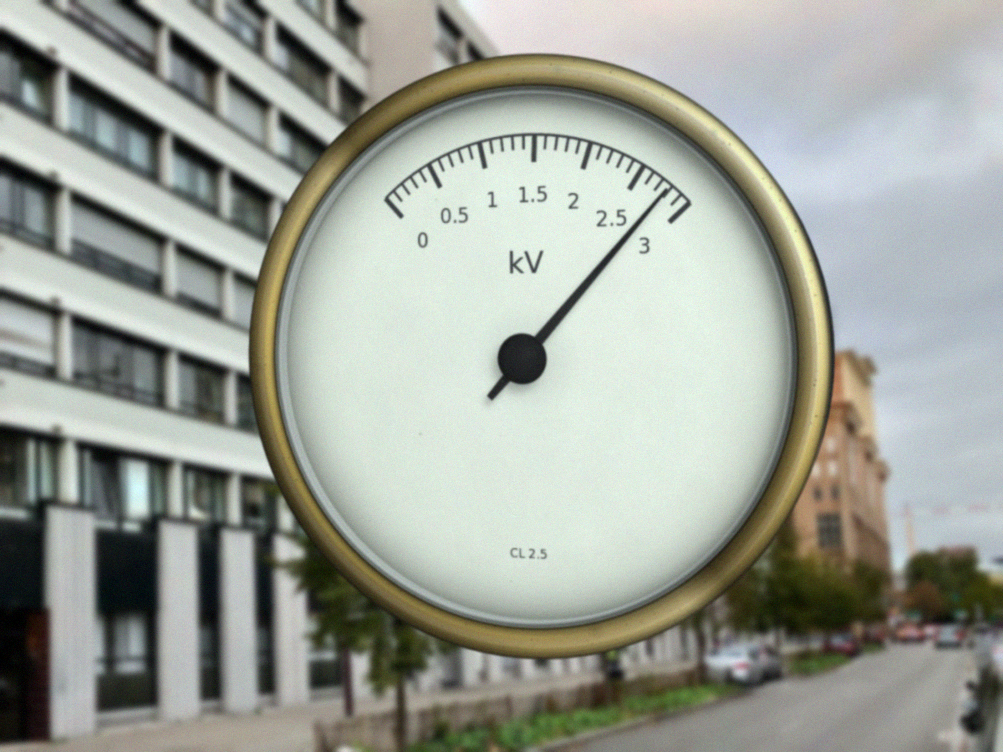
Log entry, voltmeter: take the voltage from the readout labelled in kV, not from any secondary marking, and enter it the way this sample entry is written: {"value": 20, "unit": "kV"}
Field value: {"value": 2.8, "unit": "kV"}
